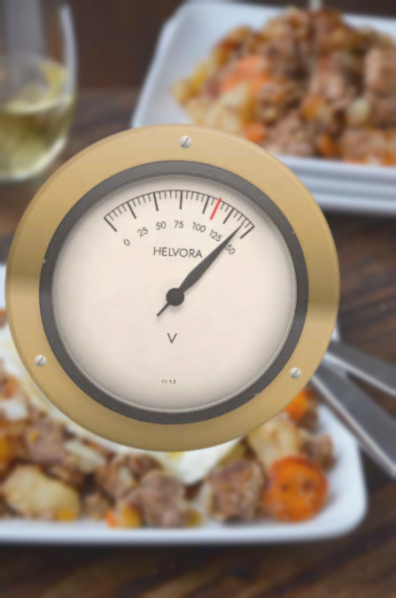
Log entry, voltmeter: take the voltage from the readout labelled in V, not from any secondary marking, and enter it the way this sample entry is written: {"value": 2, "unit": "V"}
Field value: {"value": 140, "unit": "V"}
